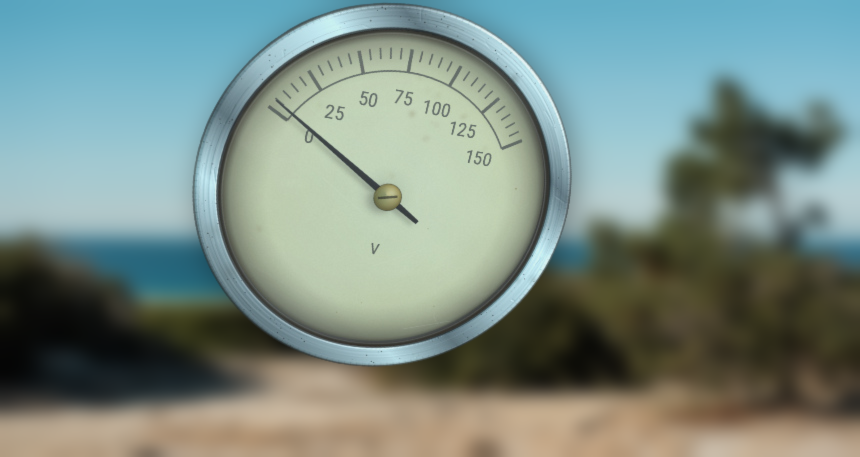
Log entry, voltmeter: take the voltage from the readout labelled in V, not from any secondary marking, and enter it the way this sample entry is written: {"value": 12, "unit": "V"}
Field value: {"value": 5, "unit": "V"}
